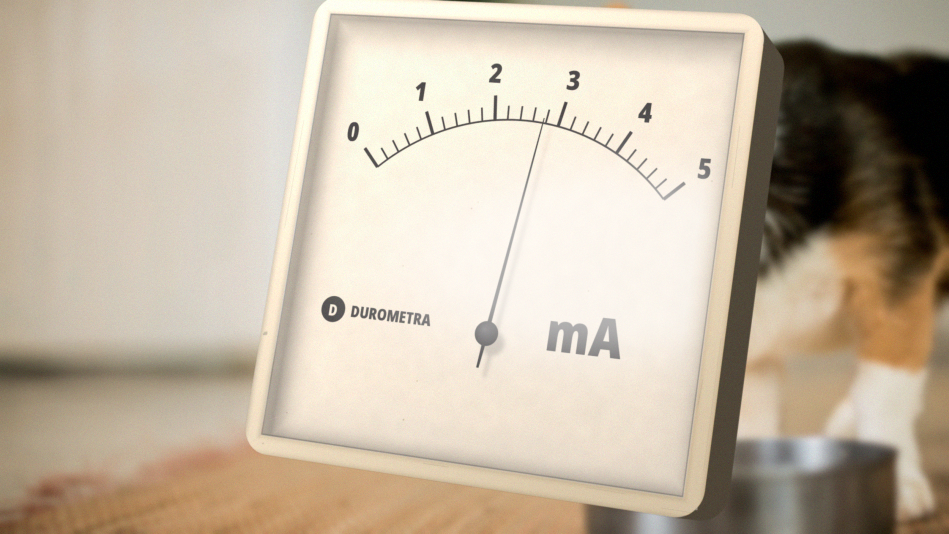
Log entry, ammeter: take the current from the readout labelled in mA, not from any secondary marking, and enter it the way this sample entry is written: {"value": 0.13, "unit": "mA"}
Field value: {"value": 2.8, "unit": "mA"}
